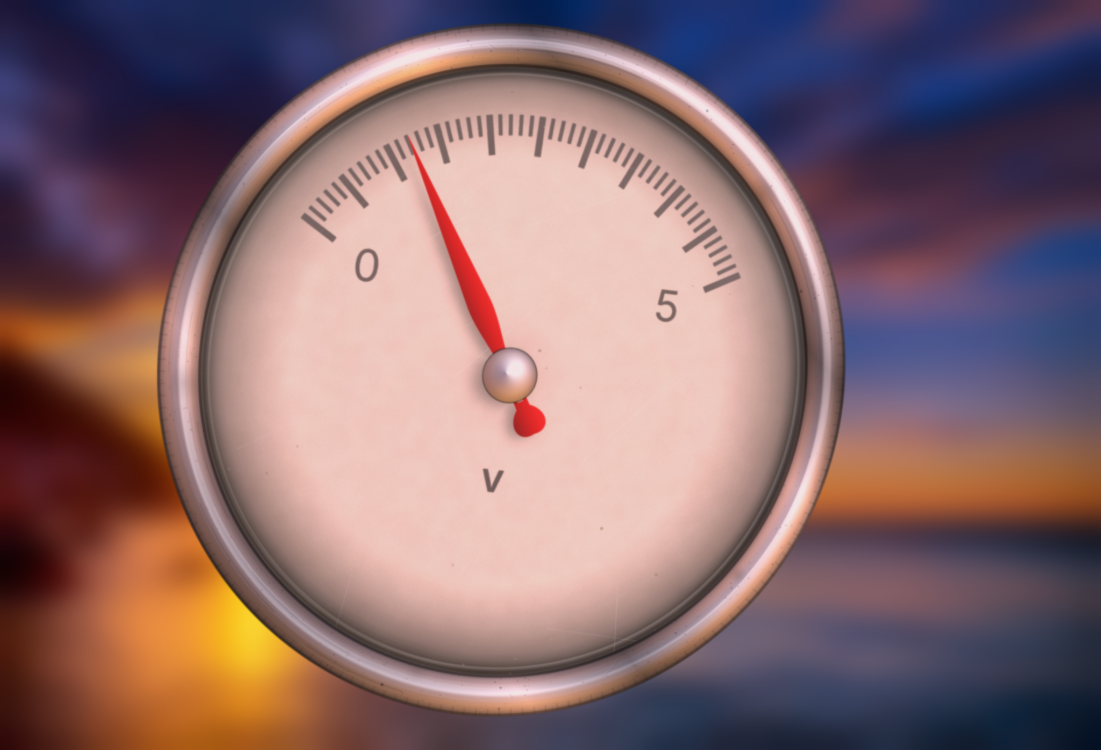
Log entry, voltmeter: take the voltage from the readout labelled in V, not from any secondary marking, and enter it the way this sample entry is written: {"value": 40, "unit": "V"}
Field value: {"value": 1.2, "unit": "V"}
